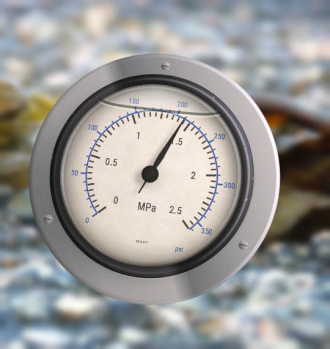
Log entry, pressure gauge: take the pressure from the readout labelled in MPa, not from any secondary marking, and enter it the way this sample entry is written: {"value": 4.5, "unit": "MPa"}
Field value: {"value": 1.45, "unit": "MPa"}
